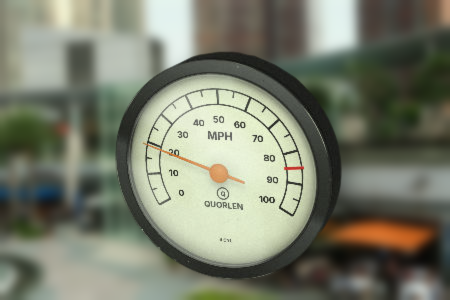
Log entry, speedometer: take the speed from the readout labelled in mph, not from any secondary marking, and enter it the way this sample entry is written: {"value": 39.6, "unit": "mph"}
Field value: {"value": 20, "unit": "mph"}
